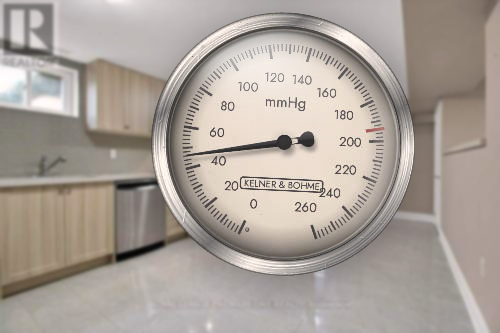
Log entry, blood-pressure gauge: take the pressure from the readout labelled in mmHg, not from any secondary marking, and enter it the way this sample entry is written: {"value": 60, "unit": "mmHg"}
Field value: {"value": 46, "unit": "mmHg"}
